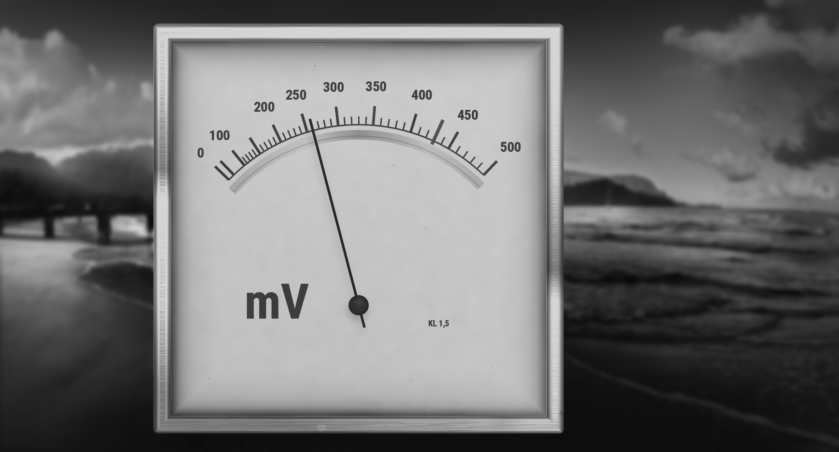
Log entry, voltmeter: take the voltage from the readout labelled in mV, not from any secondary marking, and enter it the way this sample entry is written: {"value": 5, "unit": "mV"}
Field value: {"value": 260, "unit": "mV"}
